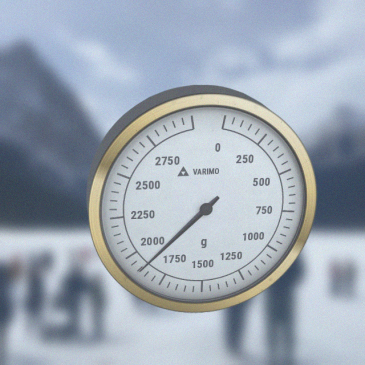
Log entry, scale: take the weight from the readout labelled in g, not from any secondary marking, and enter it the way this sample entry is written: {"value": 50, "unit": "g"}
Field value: {"value": 1900, "unit": "g"}
